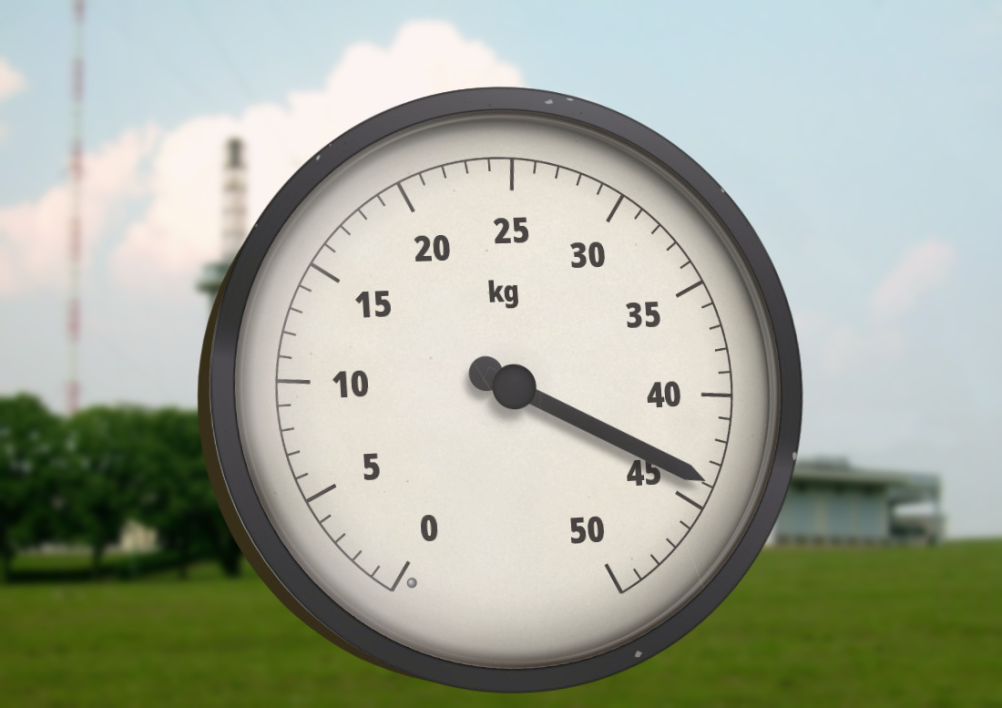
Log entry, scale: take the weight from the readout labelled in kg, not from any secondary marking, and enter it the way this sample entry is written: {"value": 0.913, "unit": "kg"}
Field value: {"value": 44, "unit": "kg"}
